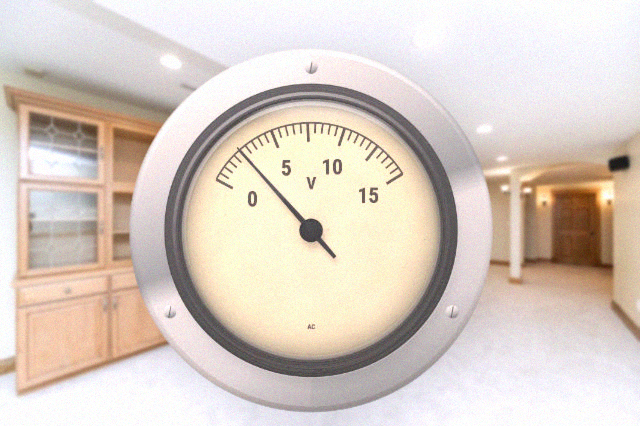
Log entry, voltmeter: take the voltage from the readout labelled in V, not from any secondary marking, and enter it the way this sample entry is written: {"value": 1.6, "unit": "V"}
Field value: {"value": 2.5, "unit": "V"}
